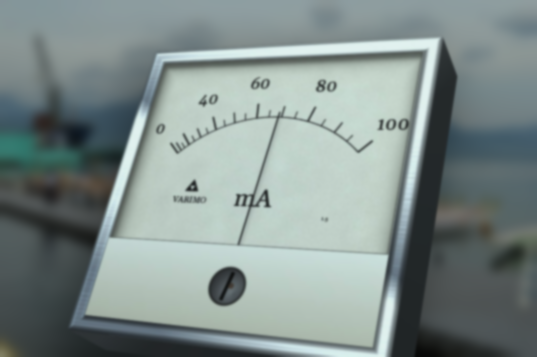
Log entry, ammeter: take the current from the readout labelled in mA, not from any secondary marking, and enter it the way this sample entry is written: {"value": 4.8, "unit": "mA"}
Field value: {"value": 70, "unit": "mA"}
